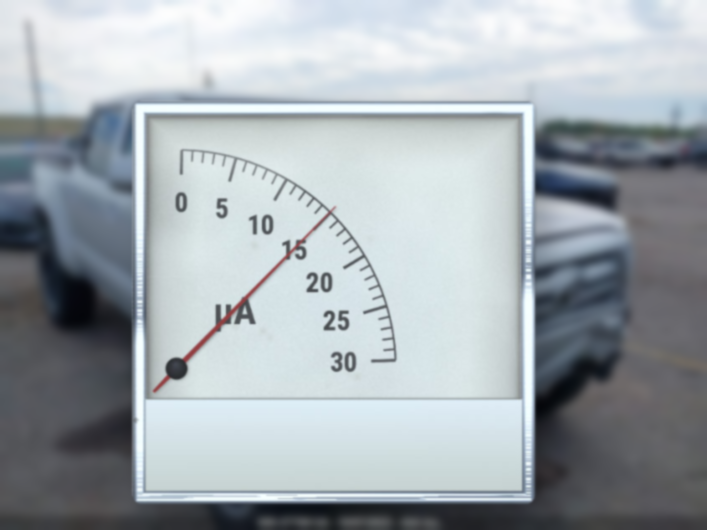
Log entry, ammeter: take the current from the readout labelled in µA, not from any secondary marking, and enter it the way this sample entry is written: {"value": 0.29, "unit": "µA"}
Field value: {"value": 15, "unit": "µA"}
